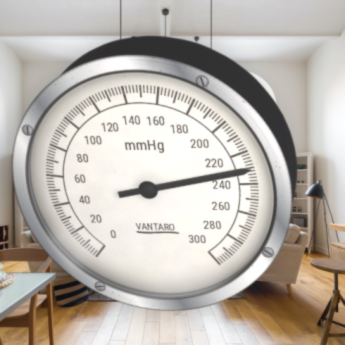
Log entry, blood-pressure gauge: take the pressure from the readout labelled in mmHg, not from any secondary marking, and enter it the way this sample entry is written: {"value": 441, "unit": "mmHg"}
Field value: {"value": 230, "unit": "mmHg"}
